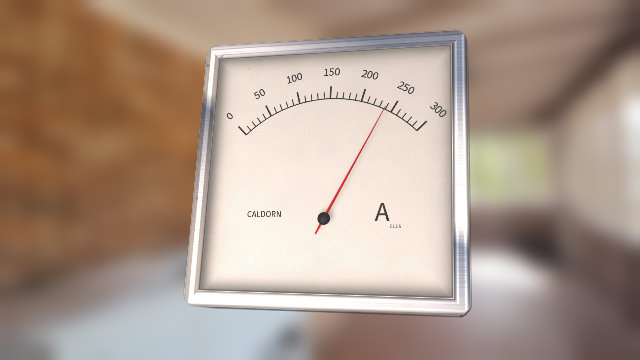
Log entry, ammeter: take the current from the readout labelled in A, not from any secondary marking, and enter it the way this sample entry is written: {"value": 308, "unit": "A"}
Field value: {"value": 240, "unit": "A"}
